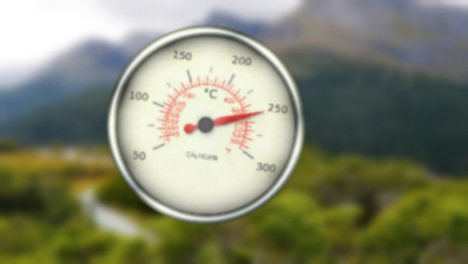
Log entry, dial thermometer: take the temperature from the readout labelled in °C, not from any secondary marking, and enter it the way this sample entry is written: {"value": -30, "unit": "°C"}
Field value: {"value": 250, "unit": "°C"}
